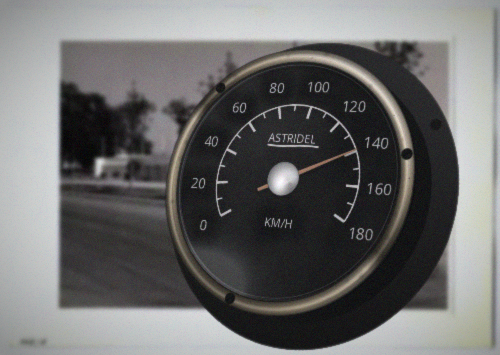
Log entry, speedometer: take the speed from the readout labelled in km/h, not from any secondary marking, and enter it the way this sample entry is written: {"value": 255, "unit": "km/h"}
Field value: {"value": 140, "unit": "km/h"}
